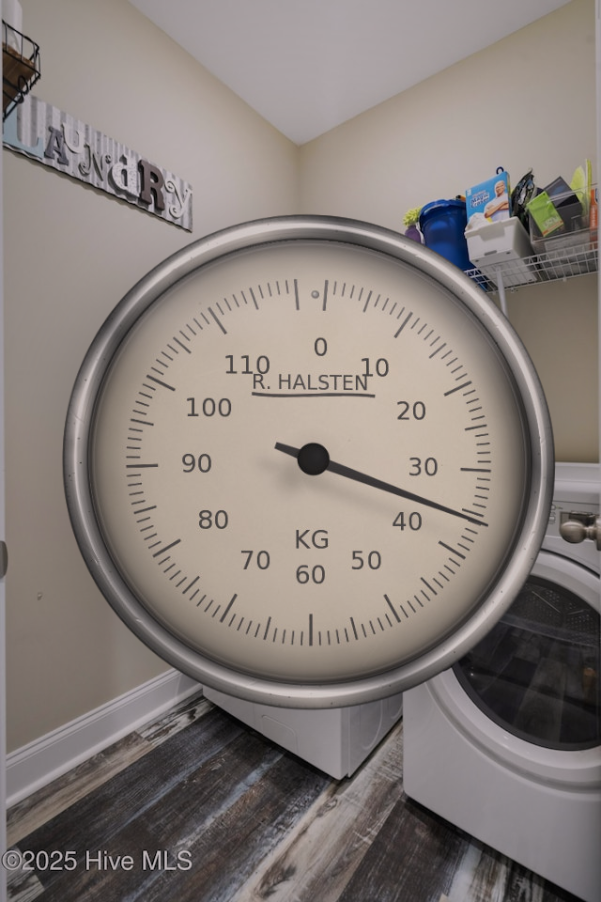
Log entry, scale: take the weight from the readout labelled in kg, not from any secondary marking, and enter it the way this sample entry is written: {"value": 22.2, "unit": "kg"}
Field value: {"value": 36, "unit": "kg"}
